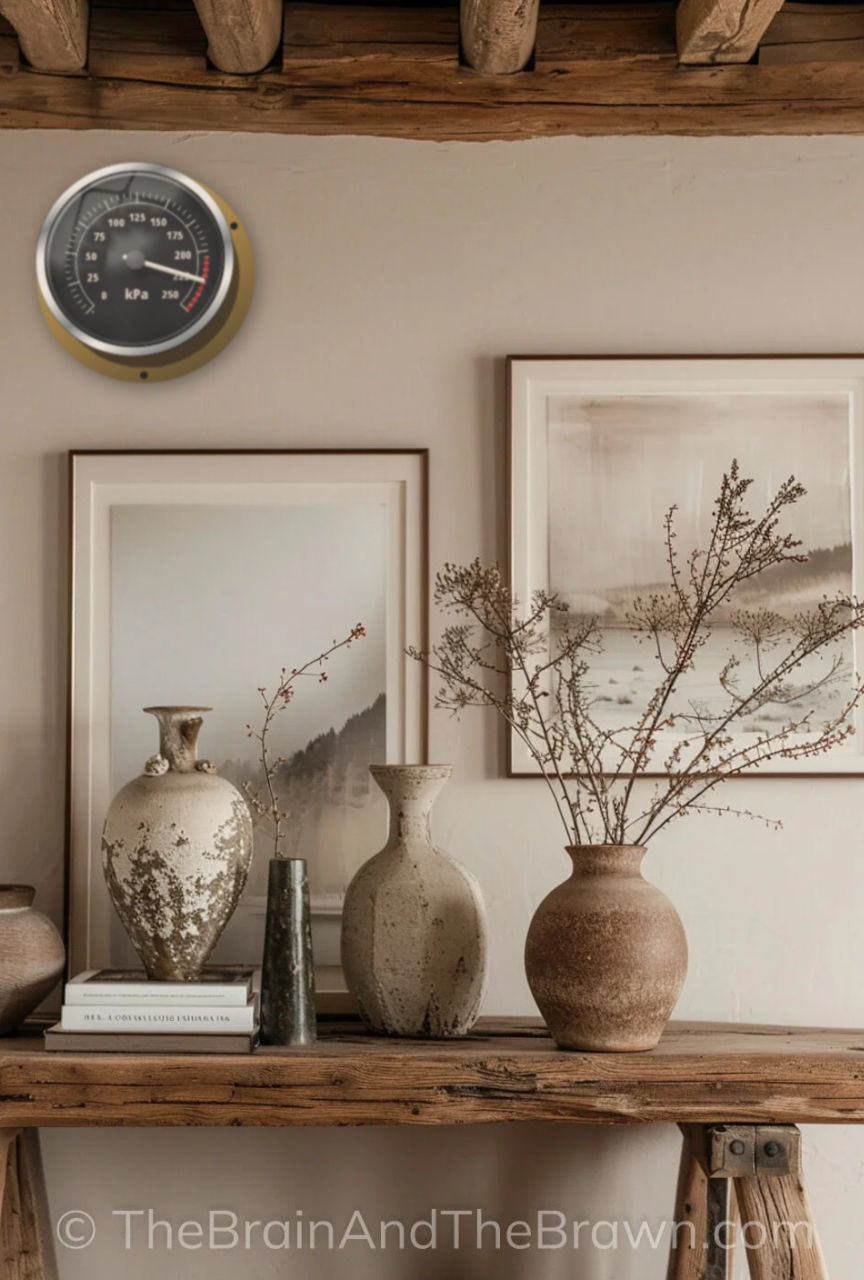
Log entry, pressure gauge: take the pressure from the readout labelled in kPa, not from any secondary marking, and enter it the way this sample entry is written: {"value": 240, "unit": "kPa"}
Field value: {"value": 225, "unit": "kPa"}
